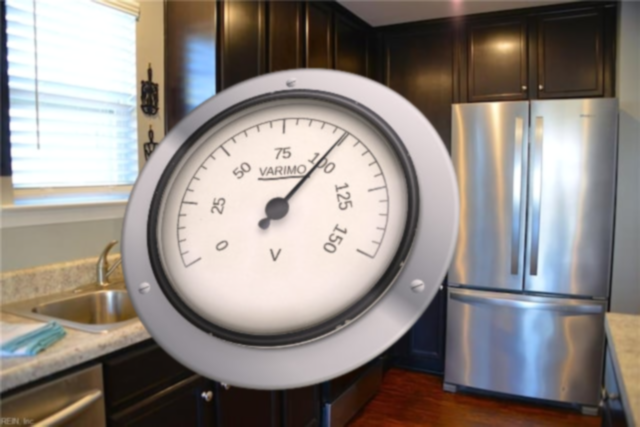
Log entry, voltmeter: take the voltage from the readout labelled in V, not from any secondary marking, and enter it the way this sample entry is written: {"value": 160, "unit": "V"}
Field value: {"value": 100, "unit": "V"}
